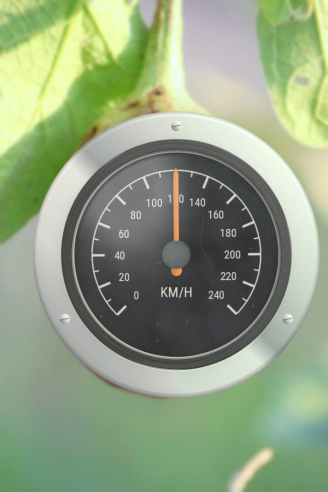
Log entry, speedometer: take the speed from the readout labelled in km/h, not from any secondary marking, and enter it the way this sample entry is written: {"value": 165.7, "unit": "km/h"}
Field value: {"value": 120, "unit": "km/h"}
